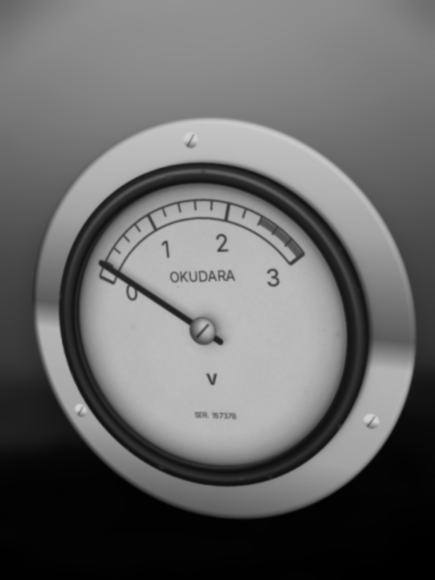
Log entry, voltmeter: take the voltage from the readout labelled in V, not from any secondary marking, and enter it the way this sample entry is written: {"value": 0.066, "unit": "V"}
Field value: {"value": 0.2, "unit": "V"}
